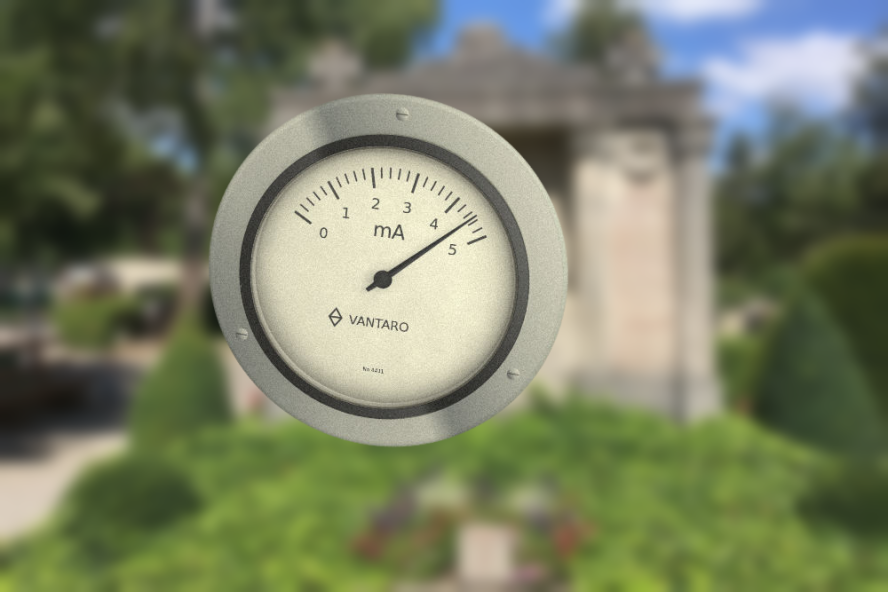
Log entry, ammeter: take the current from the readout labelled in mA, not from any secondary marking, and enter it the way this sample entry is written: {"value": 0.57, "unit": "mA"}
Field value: {"value": 4.5, "unit": "mA"}
